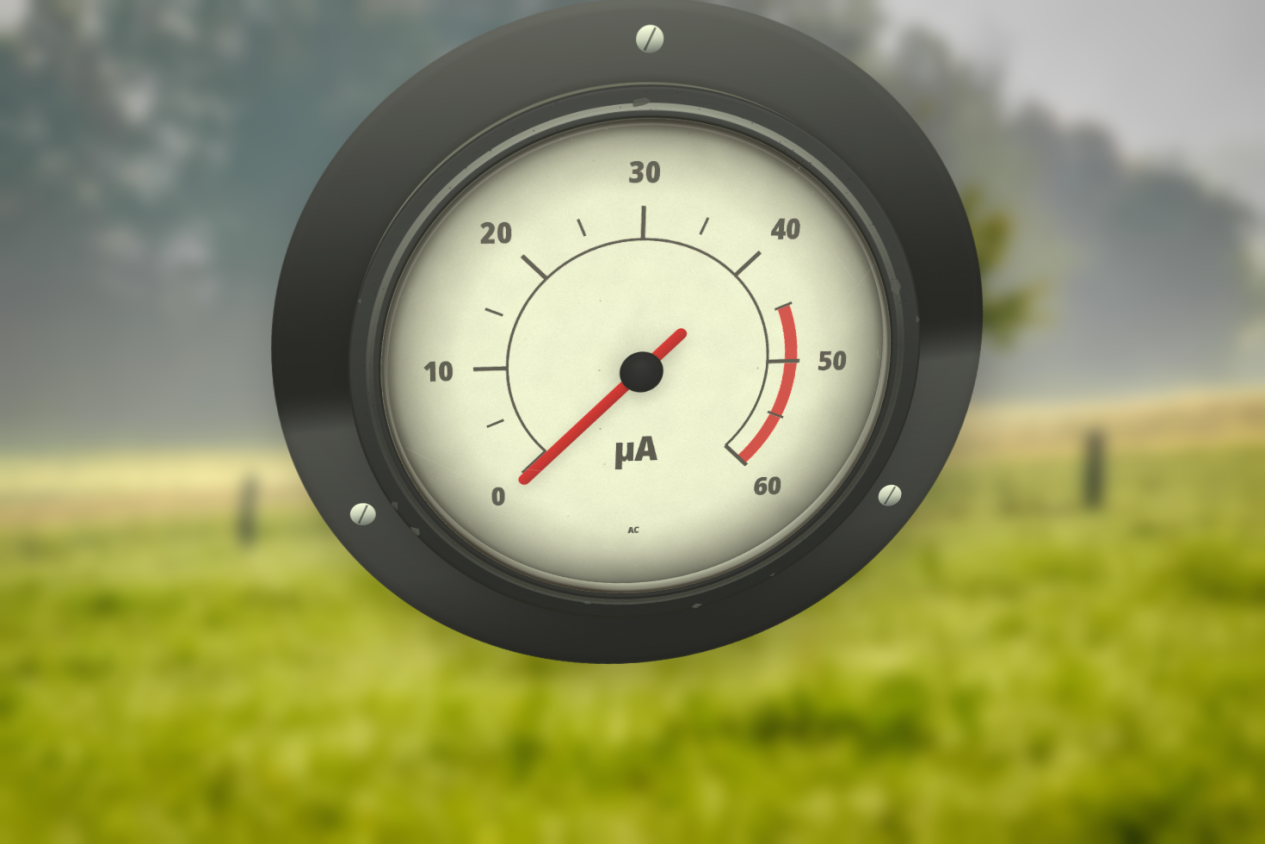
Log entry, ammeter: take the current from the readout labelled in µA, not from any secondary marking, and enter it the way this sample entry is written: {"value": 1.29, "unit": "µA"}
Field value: {"value": 0, "unit": "µA"}
